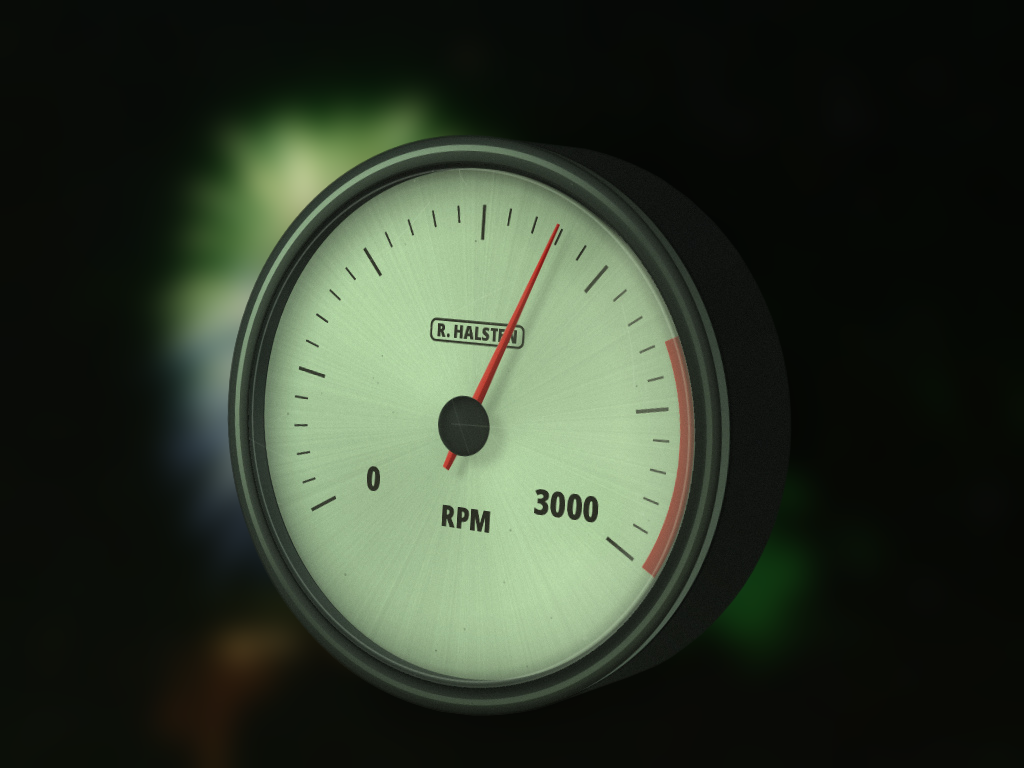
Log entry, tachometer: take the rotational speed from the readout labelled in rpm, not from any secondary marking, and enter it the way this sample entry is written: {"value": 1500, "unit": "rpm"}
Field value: {"value": 1800, "unit": "rpm"}
